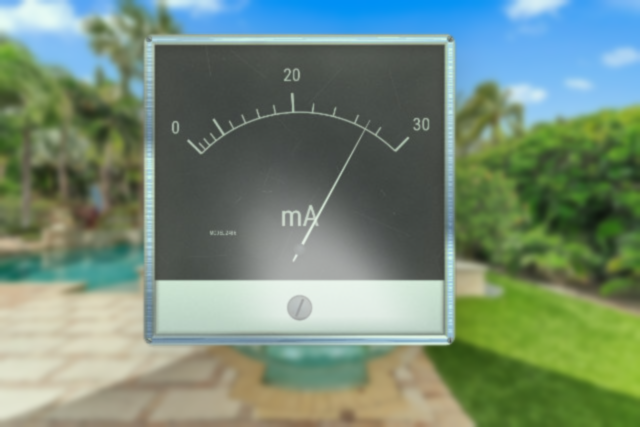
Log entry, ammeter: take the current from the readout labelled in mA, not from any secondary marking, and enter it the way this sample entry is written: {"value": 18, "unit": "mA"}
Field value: {"value": 27, "unit": "mA"}
